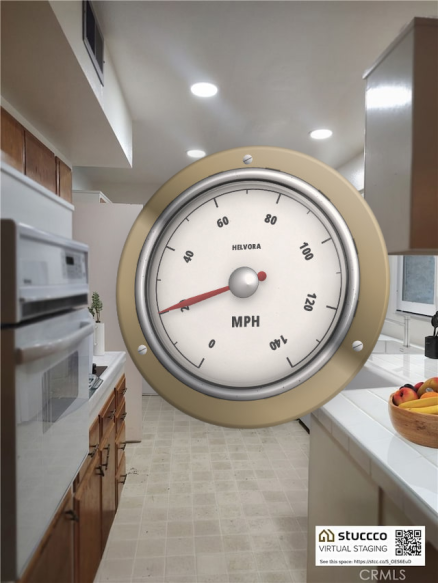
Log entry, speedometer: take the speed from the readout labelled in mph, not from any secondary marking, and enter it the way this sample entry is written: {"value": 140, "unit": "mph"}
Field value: {"value": 20, "unit": "mph"}
